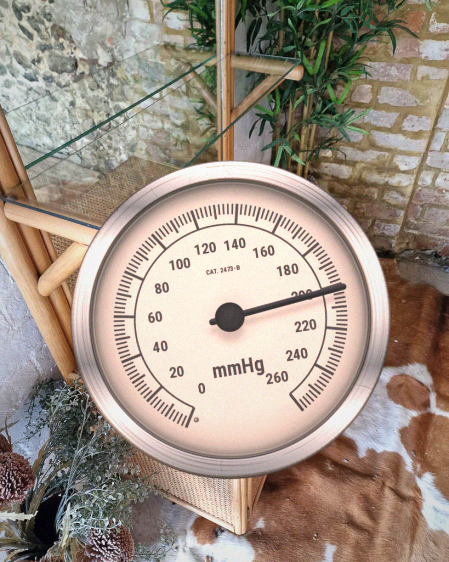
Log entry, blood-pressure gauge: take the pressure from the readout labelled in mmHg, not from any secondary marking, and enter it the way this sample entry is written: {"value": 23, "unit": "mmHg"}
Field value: {"value": 202, "unit": "mmHg"}
